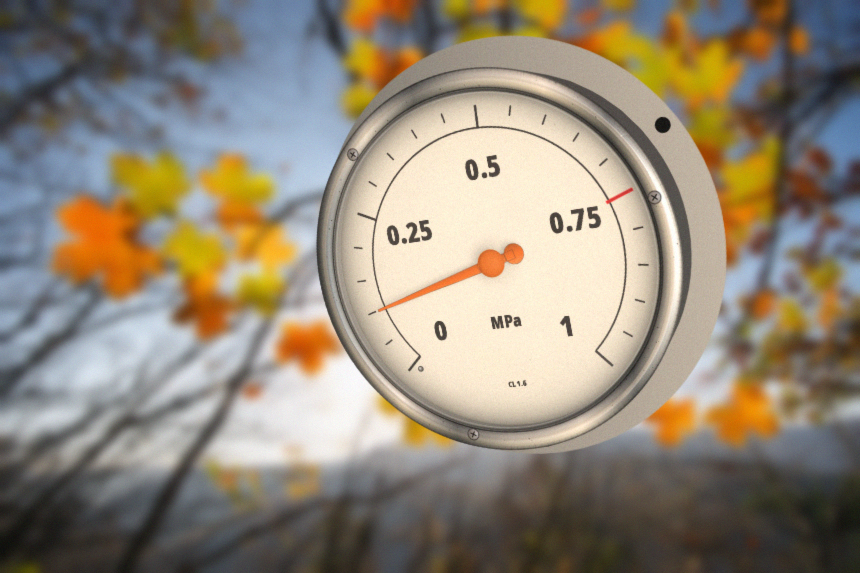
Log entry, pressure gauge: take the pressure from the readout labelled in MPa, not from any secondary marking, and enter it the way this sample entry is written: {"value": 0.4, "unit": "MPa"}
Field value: {"value": 0.1, "unit": "MPa"}
